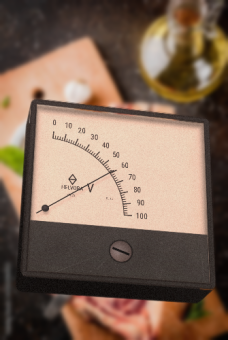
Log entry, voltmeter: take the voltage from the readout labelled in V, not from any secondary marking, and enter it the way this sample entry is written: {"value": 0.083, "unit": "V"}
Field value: {"value": 60, "unit": "V"}
